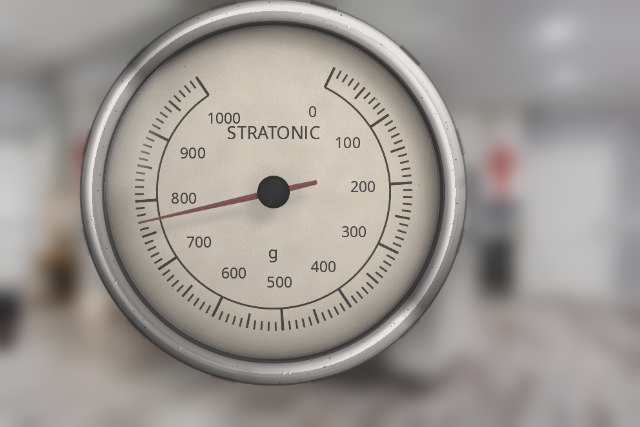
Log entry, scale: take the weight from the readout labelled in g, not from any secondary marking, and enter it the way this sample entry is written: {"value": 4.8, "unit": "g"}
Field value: {"value": 770, "unit": "g"}
